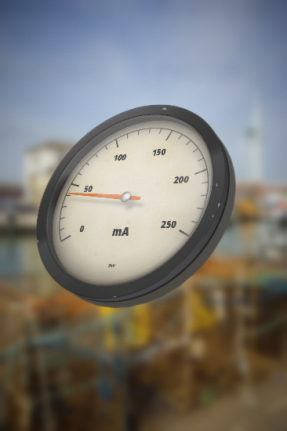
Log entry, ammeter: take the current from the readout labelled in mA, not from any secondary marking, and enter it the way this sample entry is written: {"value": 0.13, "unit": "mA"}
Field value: {"value": 40, "unit": "mA"}
